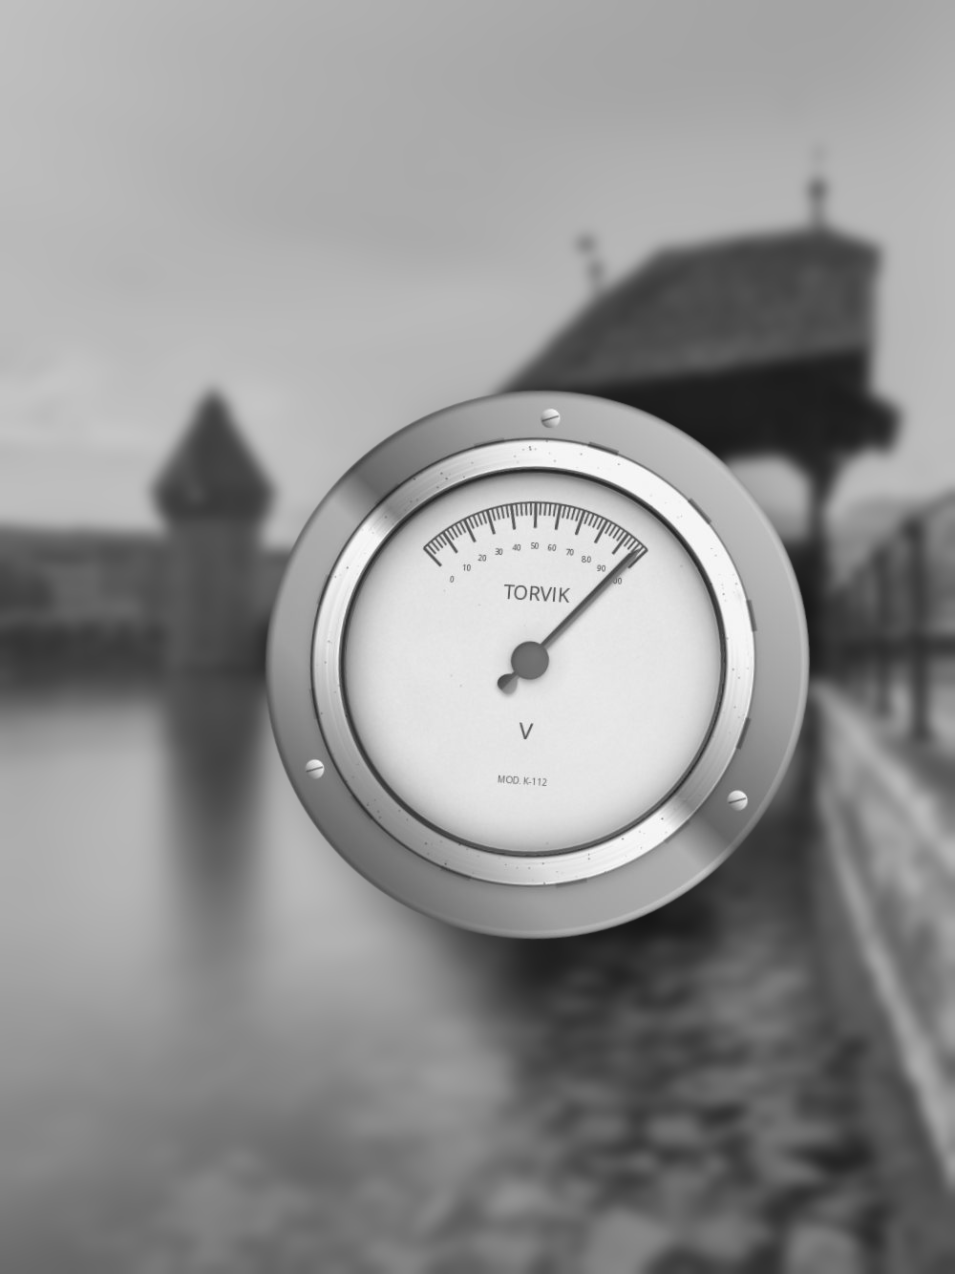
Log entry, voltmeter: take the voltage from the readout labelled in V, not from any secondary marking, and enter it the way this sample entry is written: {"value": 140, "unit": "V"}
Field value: {"value": 98, "unit": "V"}
